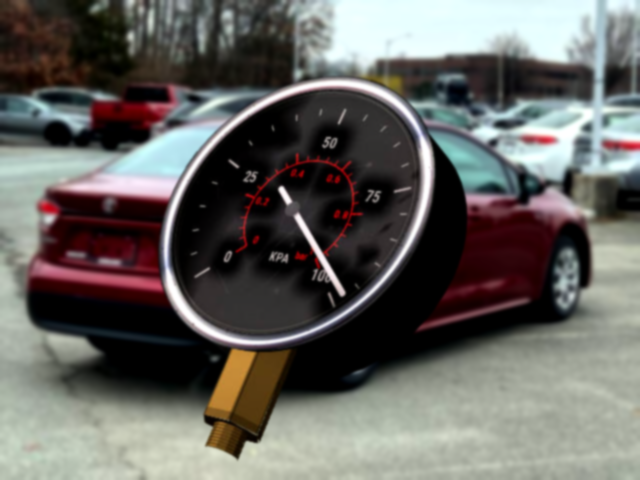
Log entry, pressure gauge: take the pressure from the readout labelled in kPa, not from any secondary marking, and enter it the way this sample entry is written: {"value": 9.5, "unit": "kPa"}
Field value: {"value": 97.5, "unit": "kPa"}
